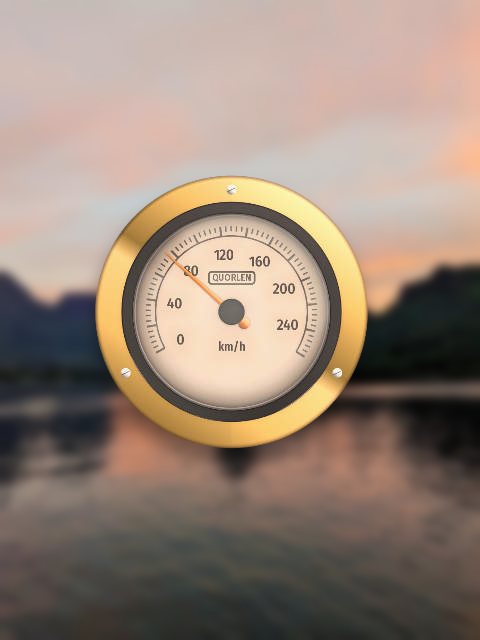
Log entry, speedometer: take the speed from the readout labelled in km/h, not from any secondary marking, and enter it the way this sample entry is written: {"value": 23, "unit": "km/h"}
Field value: {"value": 76, "unit": "km/h"}
